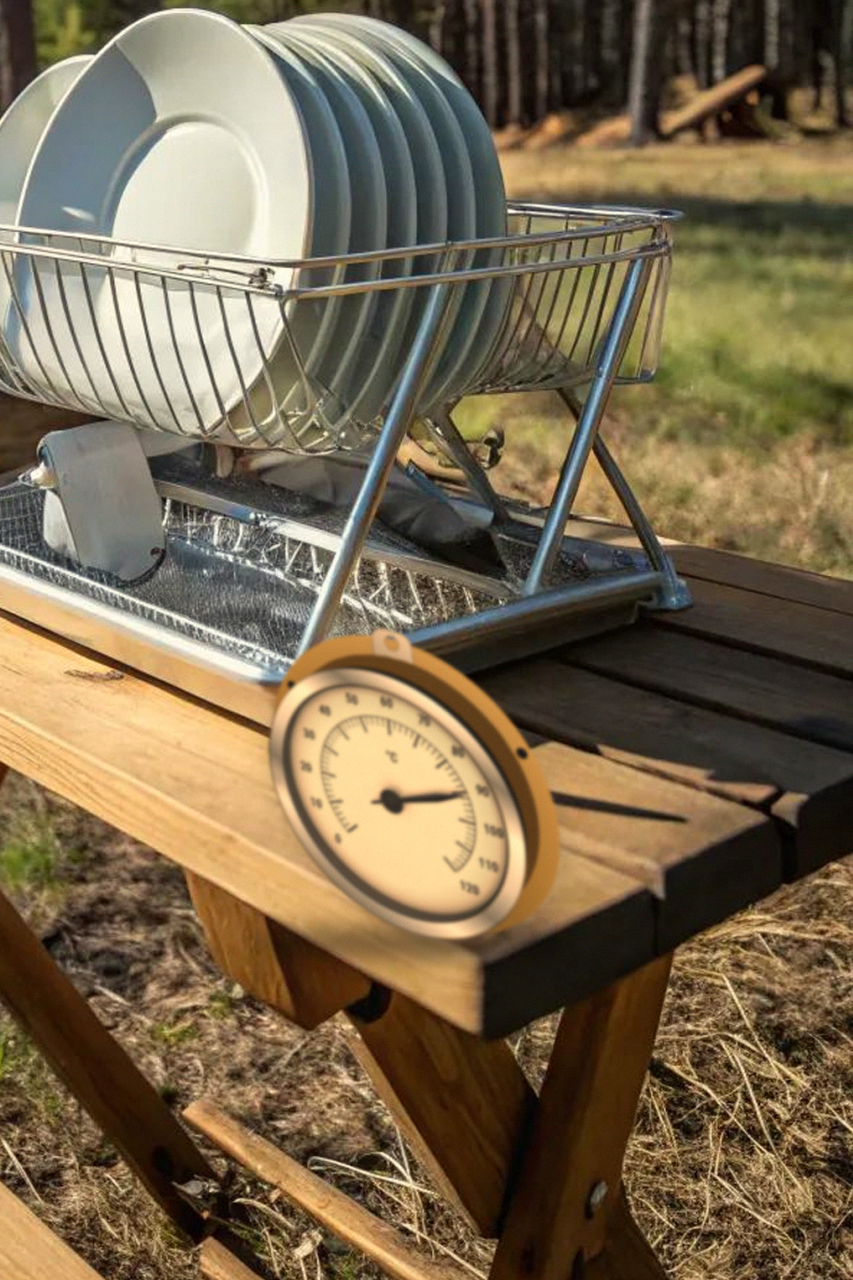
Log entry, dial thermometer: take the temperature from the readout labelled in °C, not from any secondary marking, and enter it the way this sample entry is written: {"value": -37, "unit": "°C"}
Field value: {"value": 90, "unit": "°C"}
